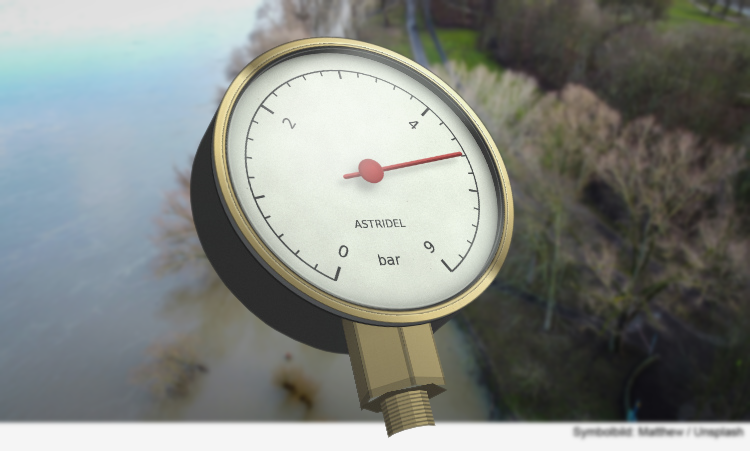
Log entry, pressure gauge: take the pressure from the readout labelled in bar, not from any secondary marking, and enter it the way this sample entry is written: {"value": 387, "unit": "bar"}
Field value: {"value": 4.6, "unit": "bar"}
